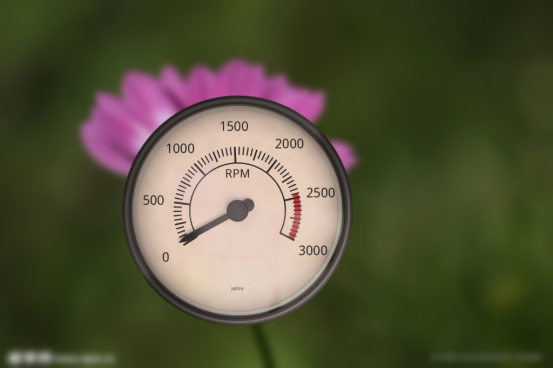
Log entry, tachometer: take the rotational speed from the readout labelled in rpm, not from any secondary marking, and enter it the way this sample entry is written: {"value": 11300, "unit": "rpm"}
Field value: {"value": 50, "unit": "rpm"}
